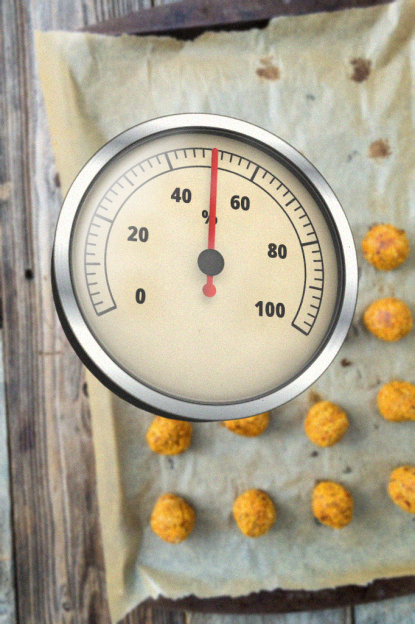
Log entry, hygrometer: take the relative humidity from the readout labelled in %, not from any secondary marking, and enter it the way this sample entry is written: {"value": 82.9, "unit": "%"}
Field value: {"value": 50, "unit": "%"}
